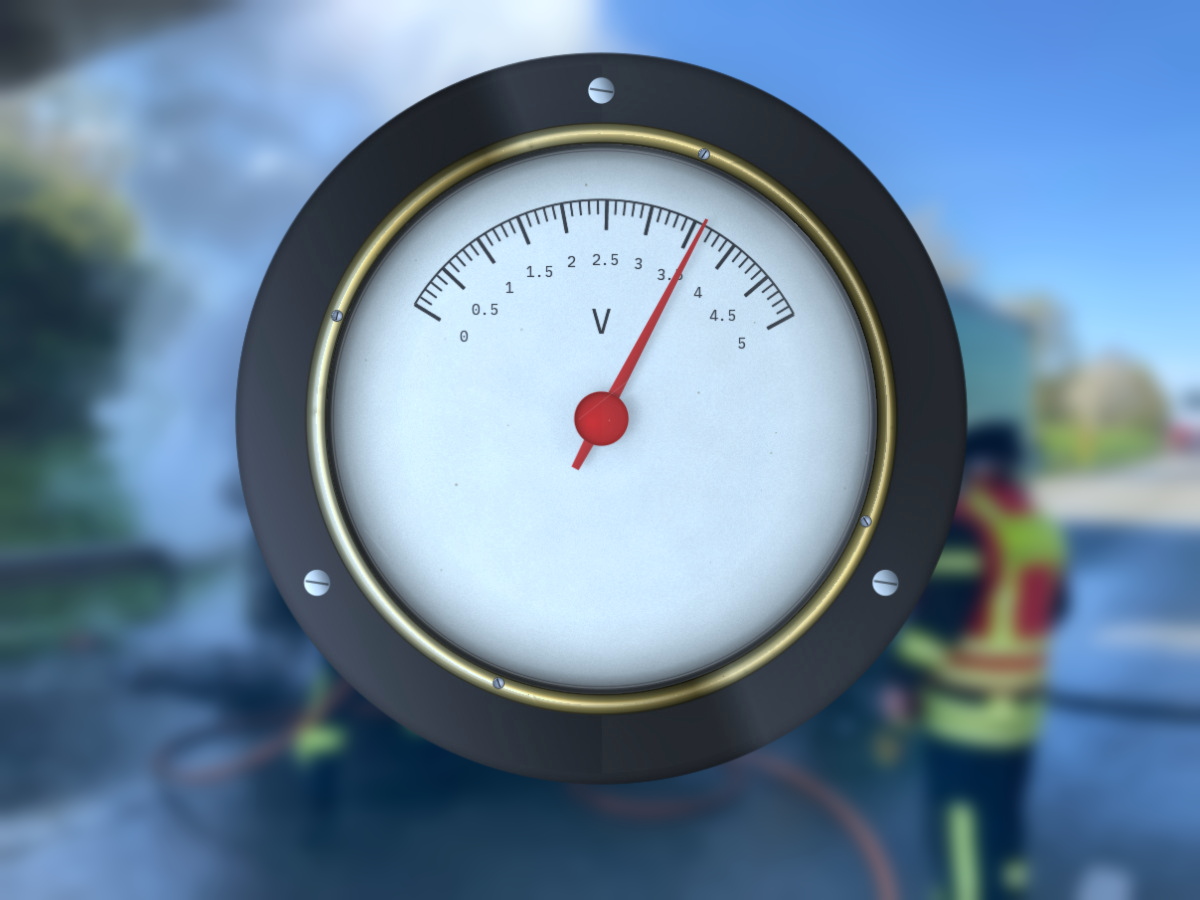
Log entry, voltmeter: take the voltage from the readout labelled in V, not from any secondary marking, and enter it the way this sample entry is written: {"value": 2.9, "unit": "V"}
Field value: {"value": 3.6, "unit": "V"}
